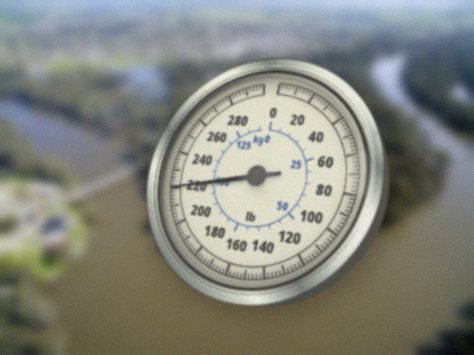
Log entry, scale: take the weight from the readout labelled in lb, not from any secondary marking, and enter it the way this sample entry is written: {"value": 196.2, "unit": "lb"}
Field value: {"value": 220, "unit": "lb"}
